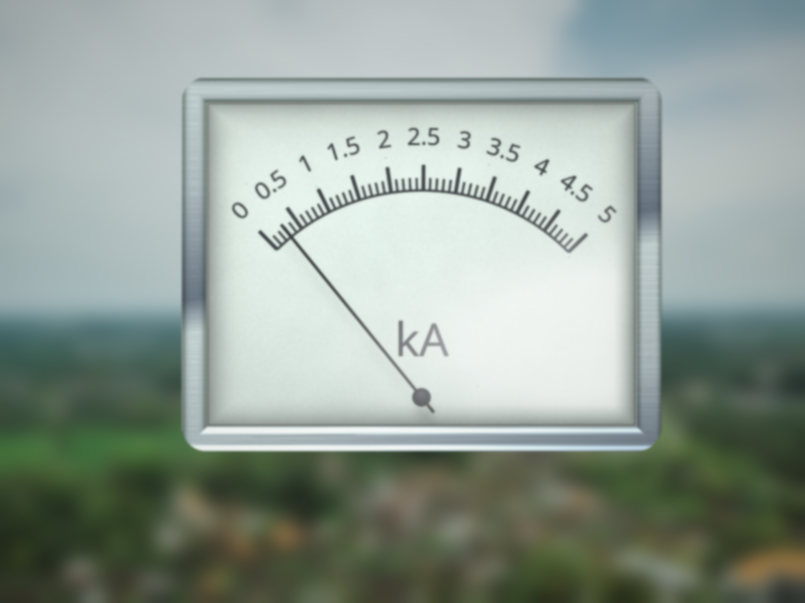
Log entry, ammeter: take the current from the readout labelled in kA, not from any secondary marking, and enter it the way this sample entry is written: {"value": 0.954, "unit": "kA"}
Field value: {"value": 0.3, "unit": "kA"}
